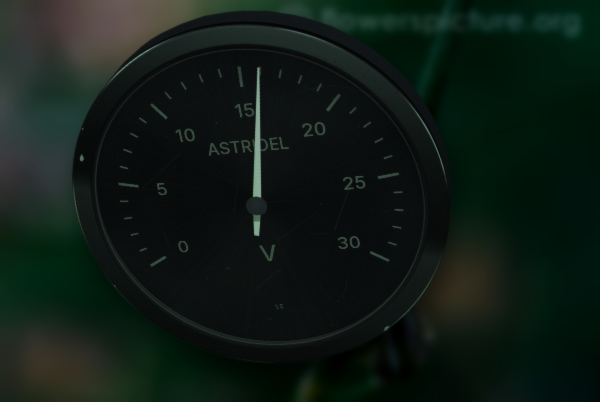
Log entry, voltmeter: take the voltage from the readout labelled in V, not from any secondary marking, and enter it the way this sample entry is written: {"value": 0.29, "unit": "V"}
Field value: {"value": 16, "unit": "V"}
